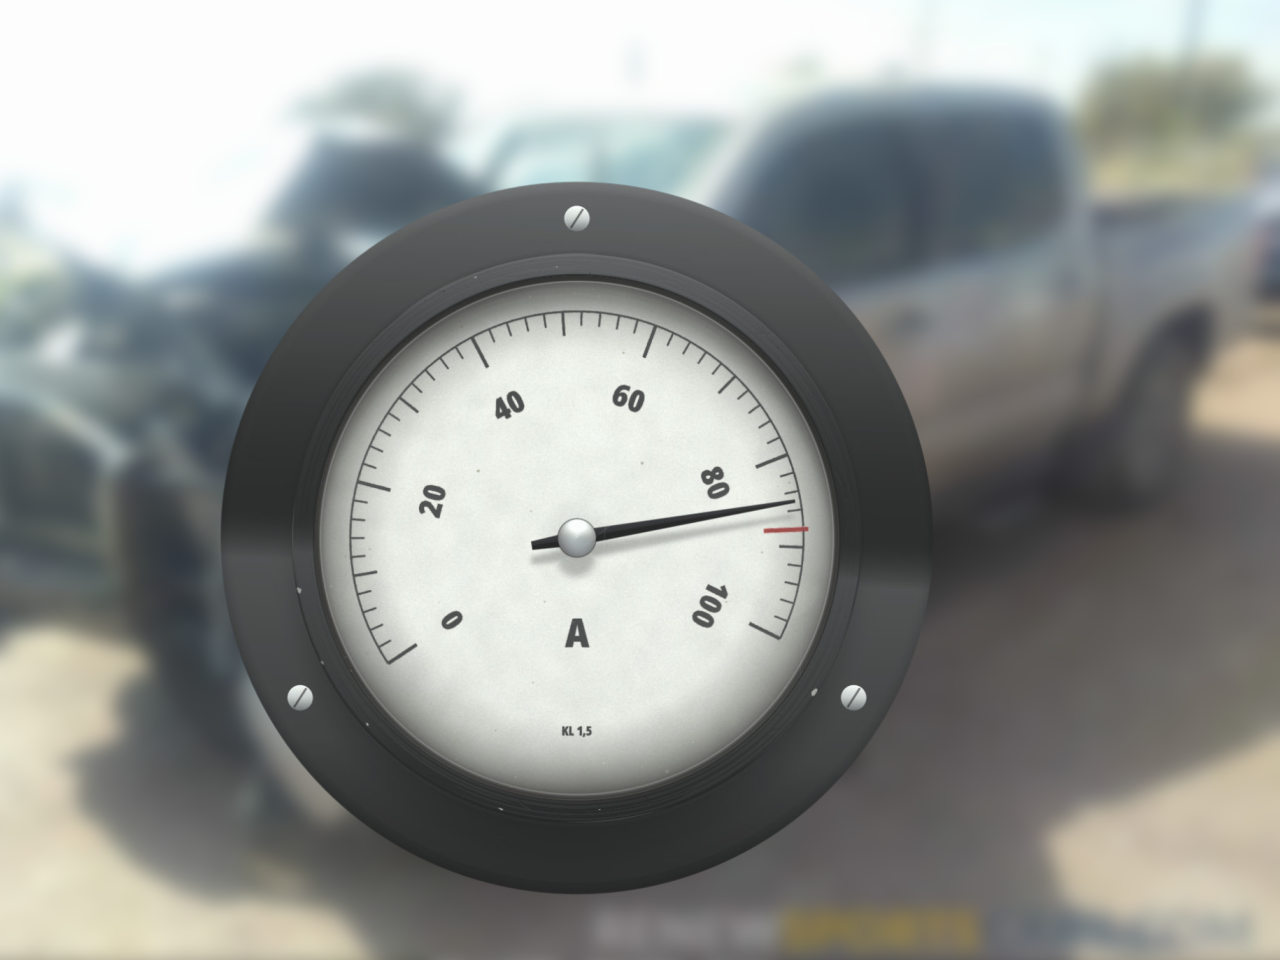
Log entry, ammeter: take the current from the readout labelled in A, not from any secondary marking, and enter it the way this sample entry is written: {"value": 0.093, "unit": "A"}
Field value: {"value": 85, "unit": "A"}
